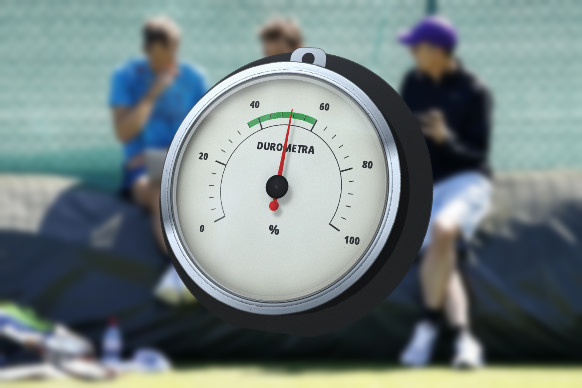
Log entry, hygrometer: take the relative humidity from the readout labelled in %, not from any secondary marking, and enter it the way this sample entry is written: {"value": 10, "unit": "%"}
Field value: {"value": 52, "unit": "%"}
